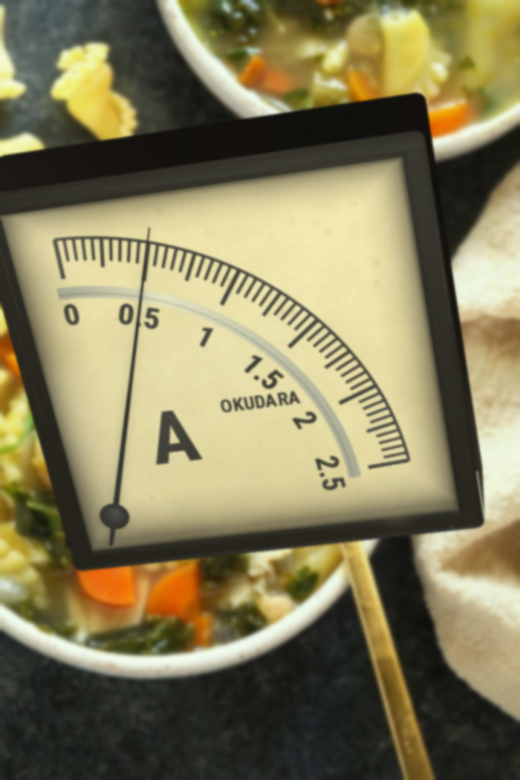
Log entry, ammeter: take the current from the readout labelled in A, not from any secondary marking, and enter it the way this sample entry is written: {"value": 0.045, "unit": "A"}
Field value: {"value": 0.5, "unit": "A"}
